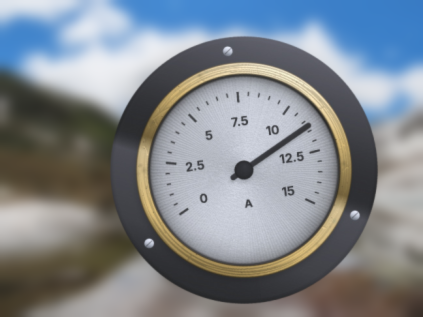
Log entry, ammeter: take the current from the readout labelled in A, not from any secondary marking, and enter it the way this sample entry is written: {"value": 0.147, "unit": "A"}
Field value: {"value": 11.25, "unit": "A"}
